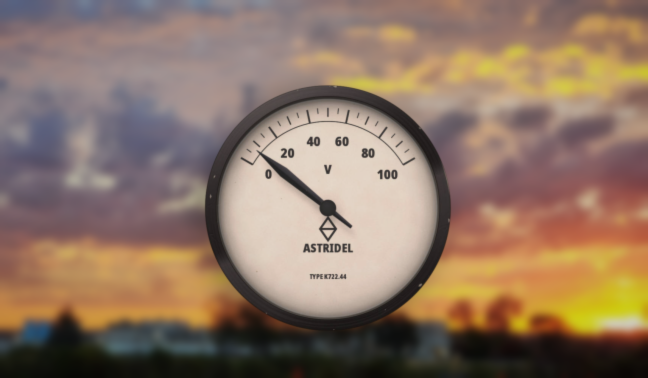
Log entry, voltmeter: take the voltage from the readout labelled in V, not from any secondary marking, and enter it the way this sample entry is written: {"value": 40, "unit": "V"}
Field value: {"value": 7.5, "unit": "V"}
